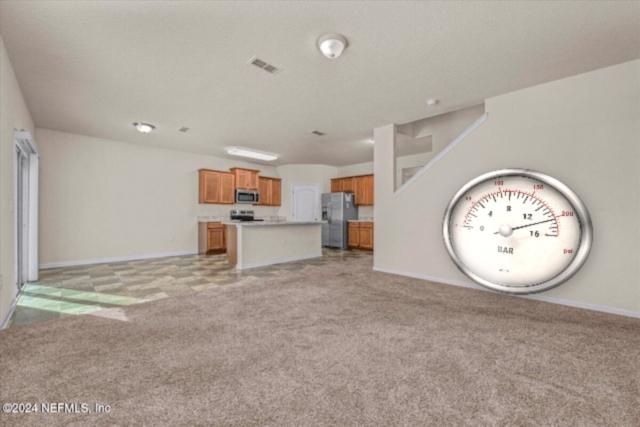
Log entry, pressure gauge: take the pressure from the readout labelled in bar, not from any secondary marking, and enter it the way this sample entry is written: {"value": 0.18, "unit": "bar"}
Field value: {"value": 14, "unit": "bar"}
